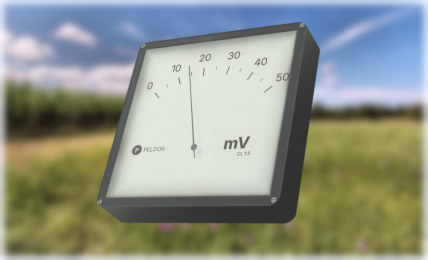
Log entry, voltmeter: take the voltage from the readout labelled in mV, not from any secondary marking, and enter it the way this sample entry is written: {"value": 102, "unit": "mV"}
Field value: {"value": 15, "unit": "mV"}
